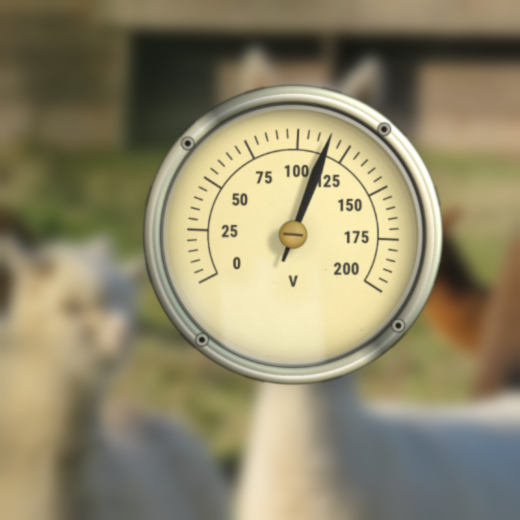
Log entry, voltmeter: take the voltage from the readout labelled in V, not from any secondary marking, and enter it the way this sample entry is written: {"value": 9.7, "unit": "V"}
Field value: {"value": 115, "unit": "V"}
